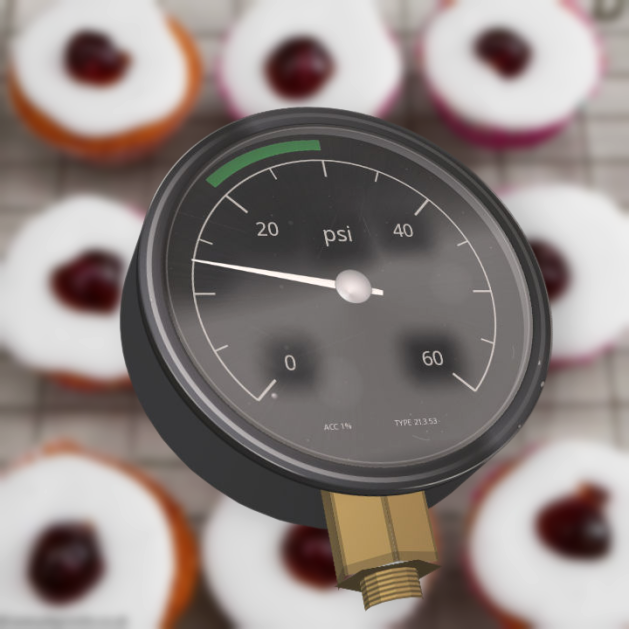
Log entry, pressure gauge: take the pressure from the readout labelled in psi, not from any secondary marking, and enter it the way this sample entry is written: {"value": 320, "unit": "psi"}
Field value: {"value": 12.5, "unit": "psi"}
